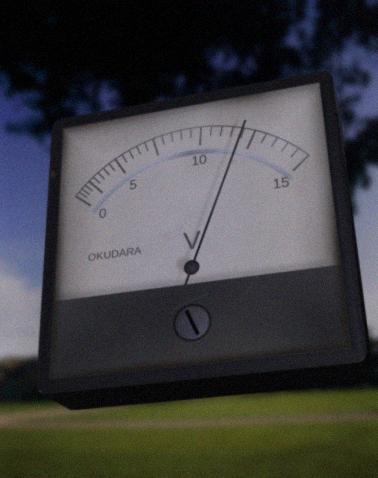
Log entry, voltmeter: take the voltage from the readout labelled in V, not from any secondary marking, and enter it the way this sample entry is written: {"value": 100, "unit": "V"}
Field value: {"value": 12, "unit": "V"}
